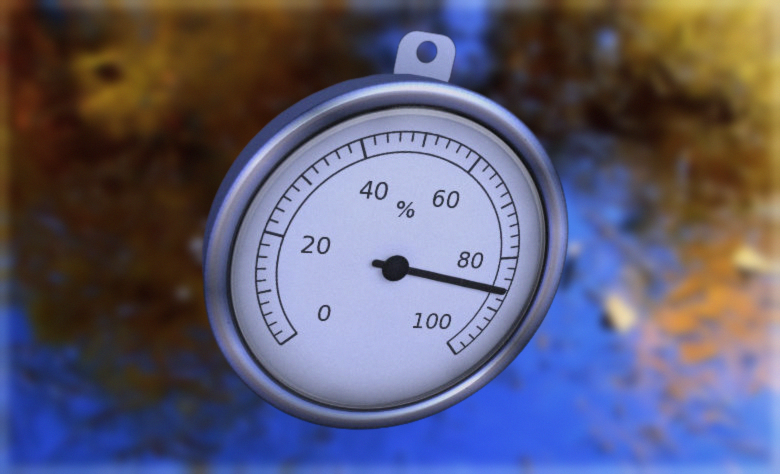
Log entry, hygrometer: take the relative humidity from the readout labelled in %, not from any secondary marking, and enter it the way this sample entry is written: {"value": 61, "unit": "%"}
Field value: {"value": 86, "unit": "%"}
